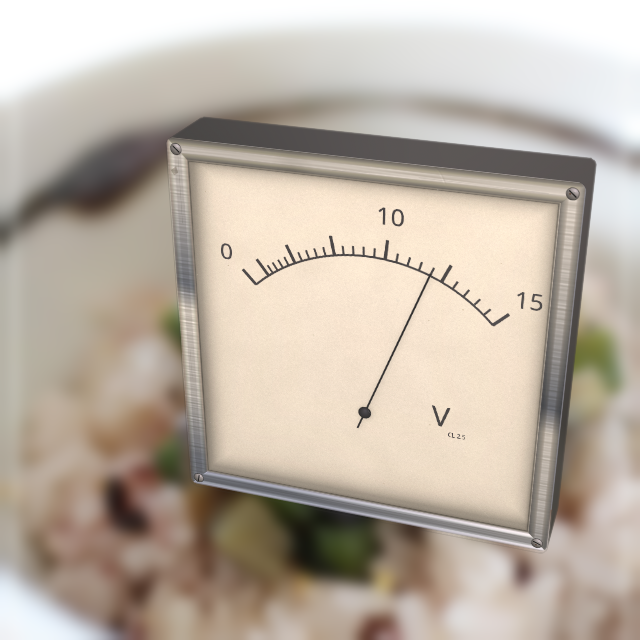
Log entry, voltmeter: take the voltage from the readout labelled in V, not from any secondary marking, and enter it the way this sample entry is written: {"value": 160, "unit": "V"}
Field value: {"value": 12, "unit": "V"}
